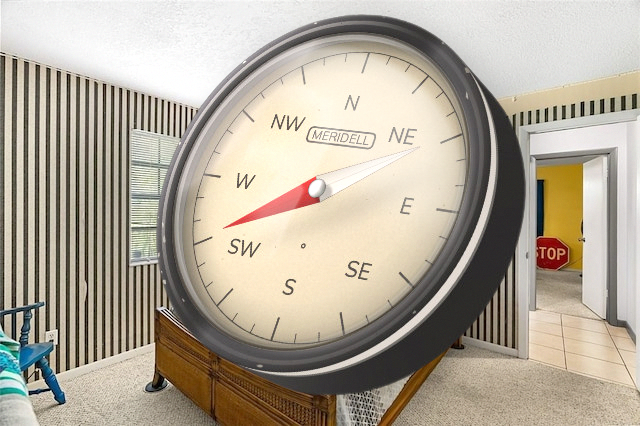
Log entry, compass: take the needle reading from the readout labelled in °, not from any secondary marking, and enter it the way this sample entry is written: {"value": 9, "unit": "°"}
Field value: {"value": 240, "unit": "°"}
